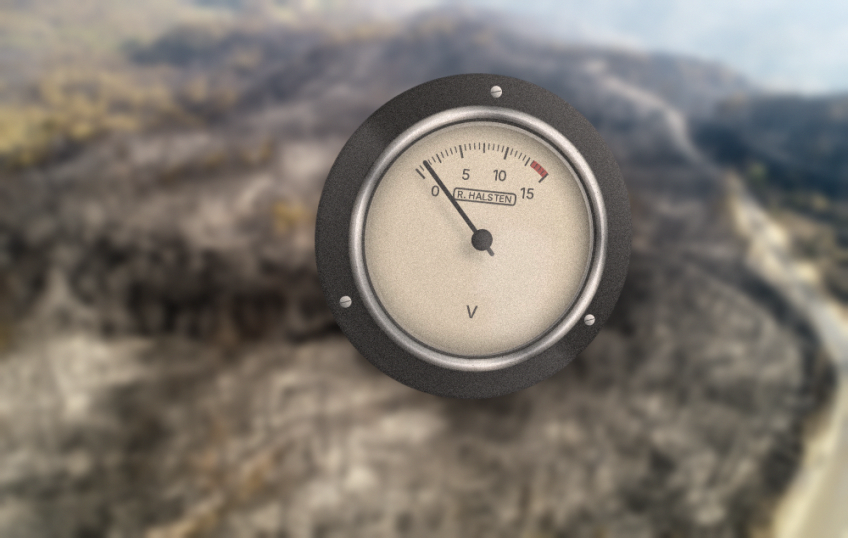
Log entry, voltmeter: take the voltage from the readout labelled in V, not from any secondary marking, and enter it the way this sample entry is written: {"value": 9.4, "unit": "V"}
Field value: {"value": 1, "unit": "V"}
